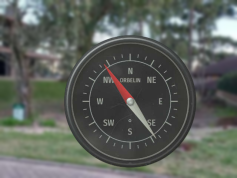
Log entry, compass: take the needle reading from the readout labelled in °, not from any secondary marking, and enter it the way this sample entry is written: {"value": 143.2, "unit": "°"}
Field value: {"value": 325, "unit": "°"}
